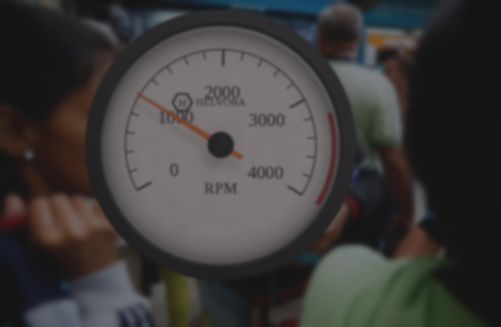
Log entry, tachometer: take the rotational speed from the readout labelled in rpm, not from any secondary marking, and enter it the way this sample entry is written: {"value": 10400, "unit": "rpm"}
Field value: {"value": 1000, "unit": "rpm"}
